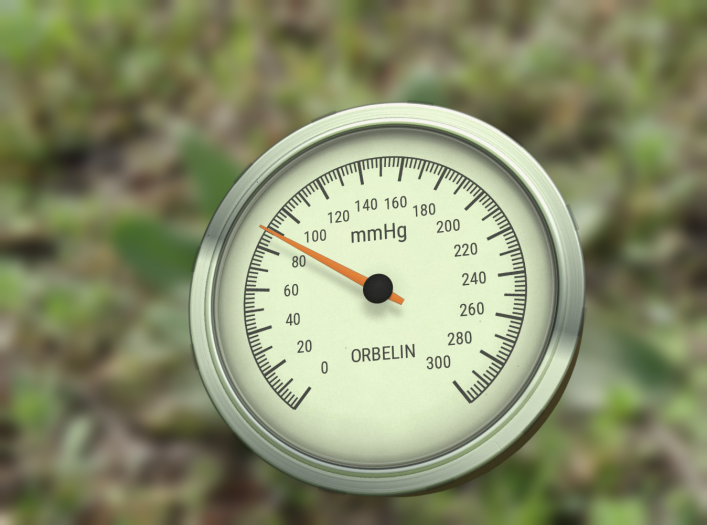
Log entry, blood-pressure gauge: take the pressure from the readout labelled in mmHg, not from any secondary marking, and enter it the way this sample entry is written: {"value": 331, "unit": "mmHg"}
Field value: {"value": 88, "unit": "mmHg"}
